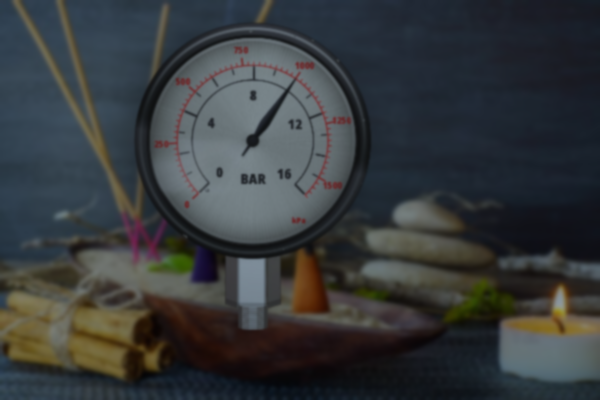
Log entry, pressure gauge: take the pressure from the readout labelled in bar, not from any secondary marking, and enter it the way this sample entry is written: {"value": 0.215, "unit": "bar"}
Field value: {"value": 10, "unit": "bar"}
